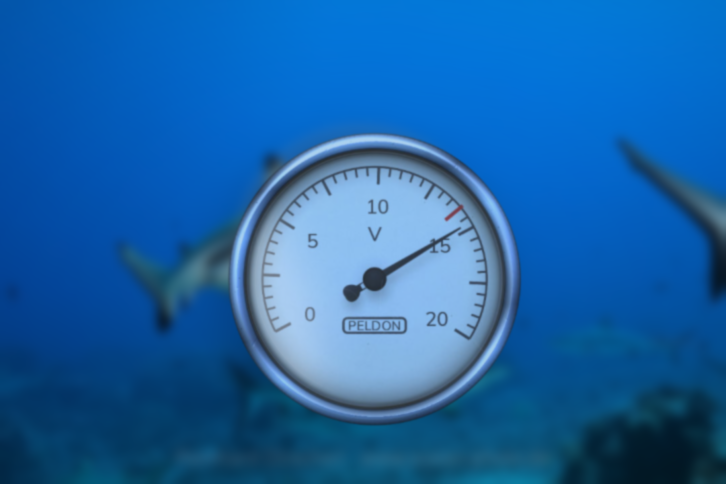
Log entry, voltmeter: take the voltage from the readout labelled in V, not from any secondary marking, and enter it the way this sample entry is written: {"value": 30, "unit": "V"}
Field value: {"value": 14.75, "unit": "V"}
